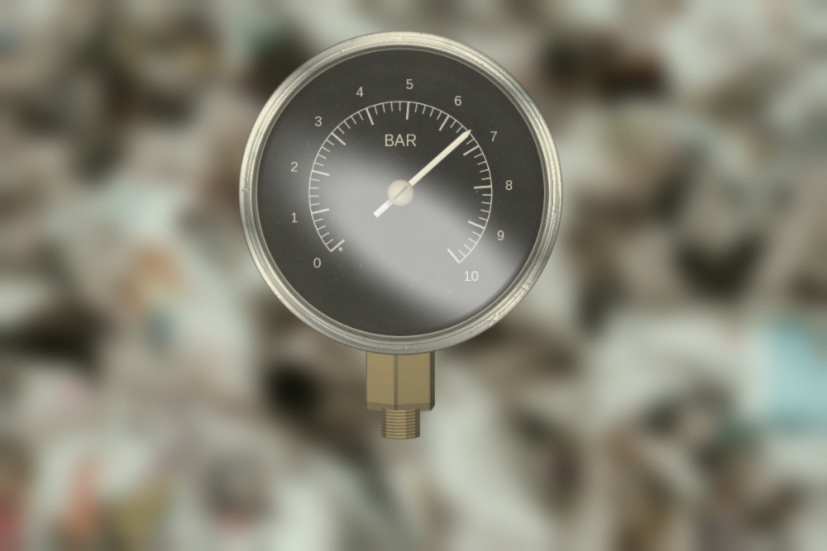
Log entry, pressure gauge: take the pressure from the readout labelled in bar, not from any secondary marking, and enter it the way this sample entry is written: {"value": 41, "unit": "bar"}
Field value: {"value": 6.6, "unit": "bar"}
